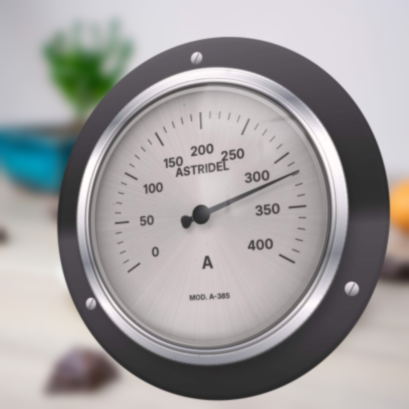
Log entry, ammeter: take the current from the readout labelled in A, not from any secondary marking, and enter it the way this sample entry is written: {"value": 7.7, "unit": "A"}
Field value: {"value": 320, "unit": "A"}
